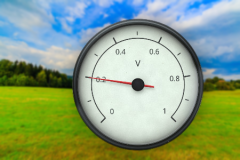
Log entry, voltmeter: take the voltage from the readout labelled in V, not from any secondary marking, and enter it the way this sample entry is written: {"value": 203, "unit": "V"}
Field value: {"value": 0.2, "unit": "V"}
